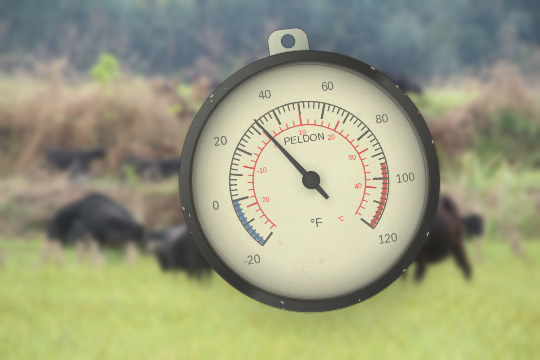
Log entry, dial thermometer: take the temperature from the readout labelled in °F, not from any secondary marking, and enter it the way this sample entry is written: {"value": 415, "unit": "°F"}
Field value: {"value": 32, "unit": "°F"}
